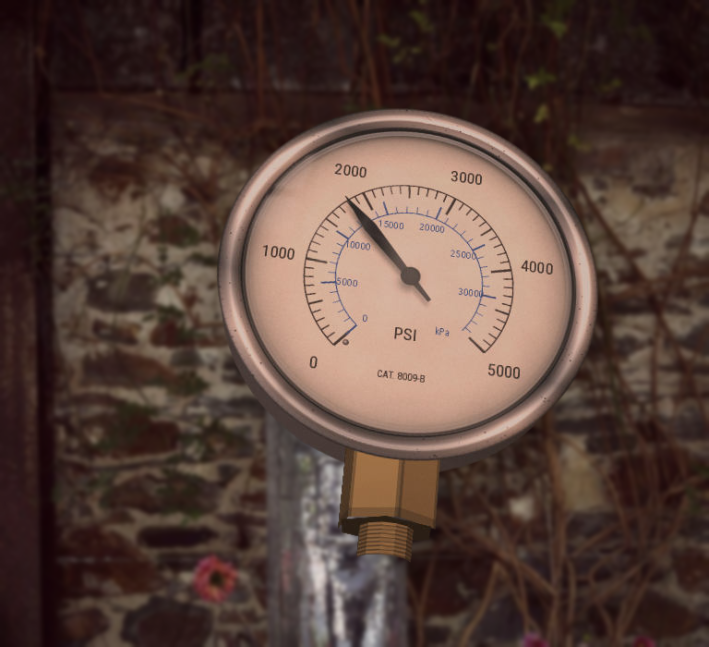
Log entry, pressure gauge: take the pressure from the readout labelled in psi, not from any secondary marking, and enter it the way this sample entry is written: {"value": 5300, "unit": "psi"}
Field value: {"value": 1800, "unit": "psi"}
